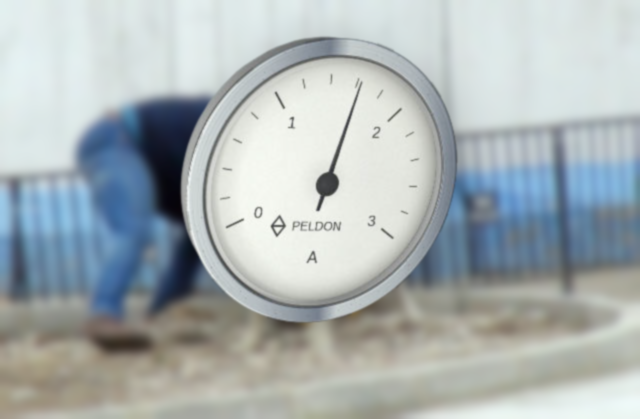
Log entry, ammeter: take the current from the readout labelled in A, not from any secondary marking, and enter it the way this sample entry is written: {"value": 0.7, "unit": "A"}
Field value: {"value": 1.6, "unit": "A"}
